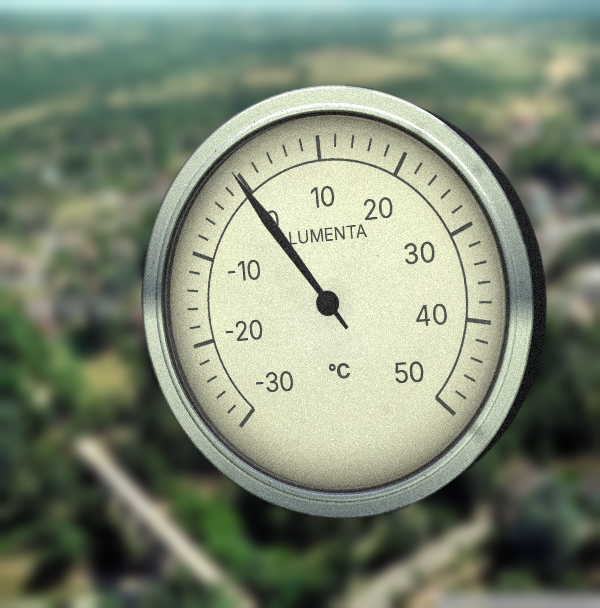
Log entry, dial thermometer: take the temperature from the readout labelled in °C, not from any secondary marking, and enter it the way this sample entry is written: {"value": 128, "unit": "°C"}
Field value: {"value": 0, "unit": "°C"}
